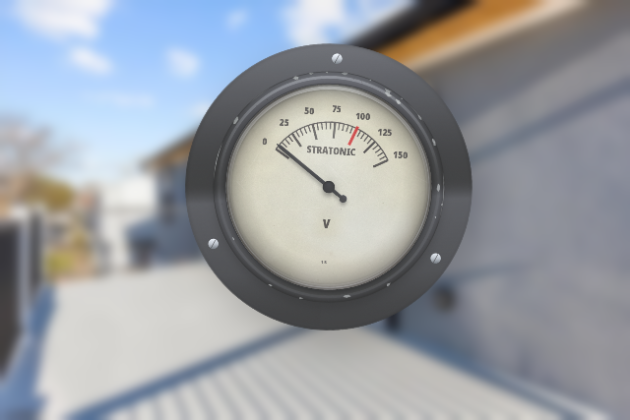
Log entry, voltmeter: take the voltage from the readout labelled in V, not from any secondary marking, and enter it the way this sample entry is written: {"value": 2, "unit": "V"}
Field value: {"value": 5, "unit": "V"}
